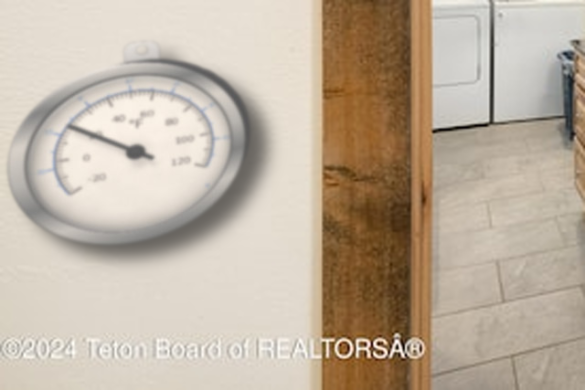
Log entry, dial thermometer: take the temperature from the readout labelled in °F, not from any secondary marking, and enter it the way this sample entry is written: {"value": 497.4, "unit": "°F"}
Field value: {"value": 20, "unit": "°F"}
